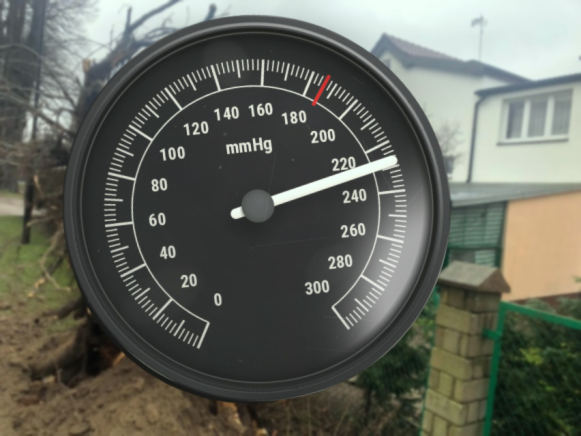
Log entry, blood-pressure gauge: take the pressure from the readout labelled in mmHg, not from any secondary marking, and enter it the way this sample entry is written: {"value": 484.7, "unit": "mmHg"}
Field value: {"value": 228, "unit": "mmHg"}
